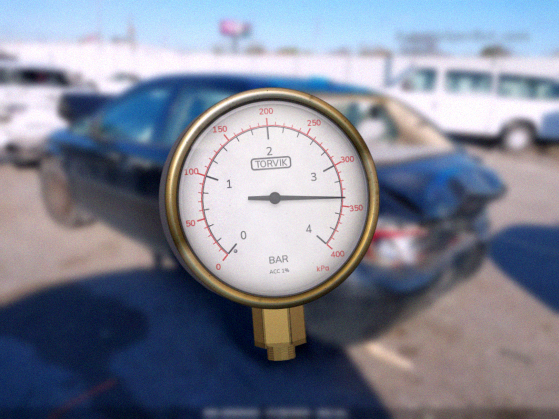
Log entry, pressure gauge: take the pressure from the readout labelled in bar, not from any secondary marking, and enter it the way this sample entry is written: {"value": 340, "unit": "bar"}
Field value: {"value": 3.4, "unit": "bar"}
